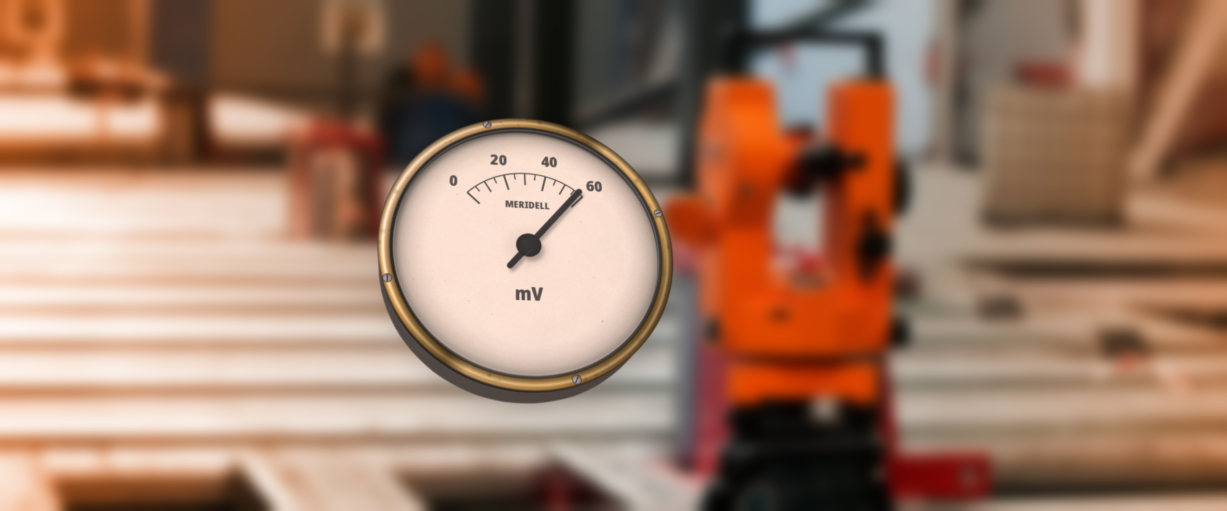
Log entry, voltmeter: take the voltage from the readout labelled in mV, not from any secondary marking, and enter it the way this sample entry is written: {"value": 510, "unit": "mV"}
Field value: {"value": 57.5, "unit": "mV"}
